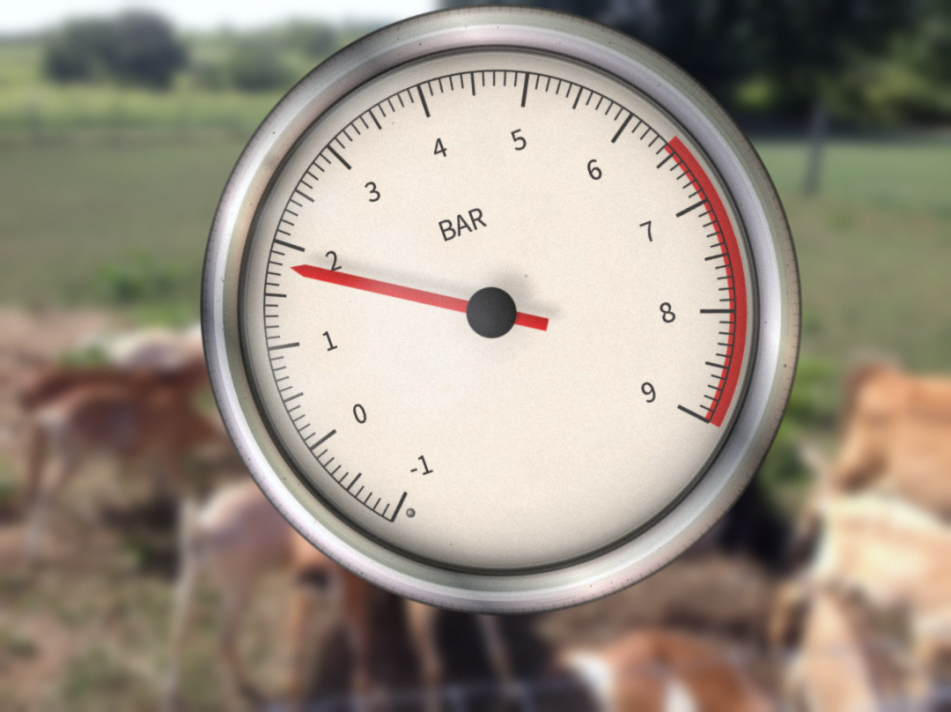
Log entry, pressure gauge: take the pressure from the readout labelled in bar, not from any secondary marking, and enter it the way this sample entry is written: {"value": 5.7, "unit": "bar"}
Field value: {"value": 1.8, "unit": "bar"}
